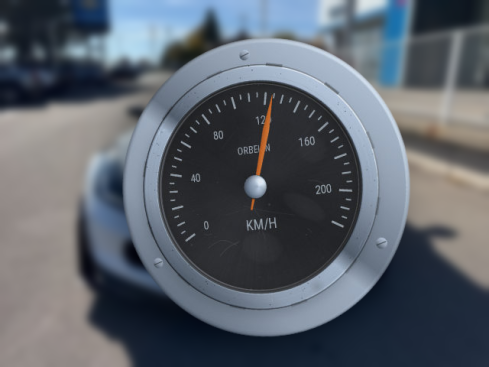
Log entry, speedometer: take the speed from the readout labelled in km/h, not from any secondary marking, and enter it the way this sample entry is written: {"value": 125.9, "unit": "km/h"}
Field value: {"value": 125, "unit": "km/h"}
